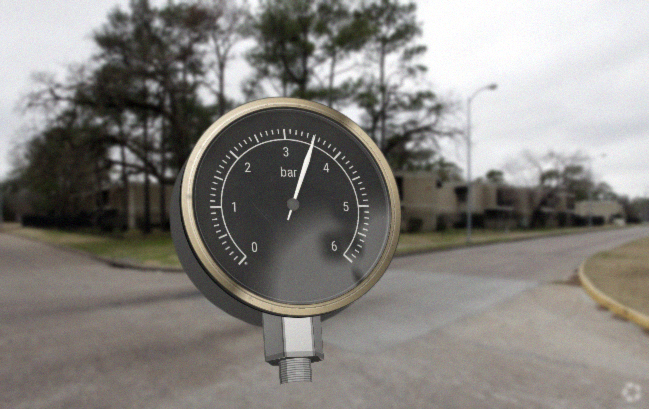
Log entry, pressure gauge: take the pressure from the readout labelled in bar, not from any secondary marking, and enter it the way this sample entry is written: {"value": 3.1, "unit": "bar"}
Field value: {"value": 3.5, "unit": "bar"}
